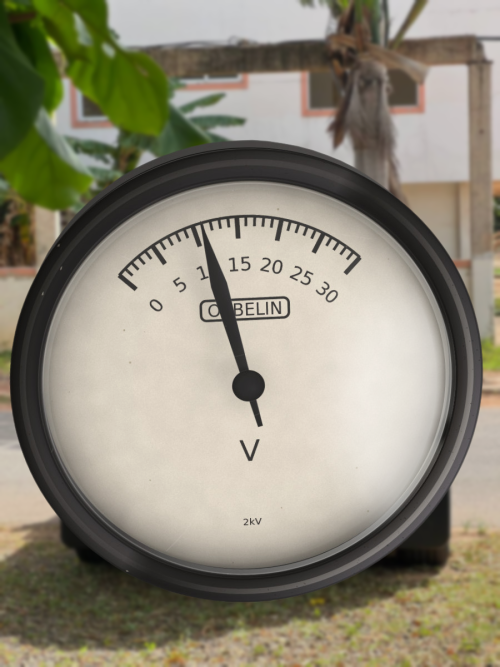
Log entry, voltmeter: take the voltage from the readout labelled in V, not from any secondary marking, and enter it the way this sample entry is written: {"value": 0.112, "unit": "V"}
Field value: {"value": 11, "unit": "V"}
